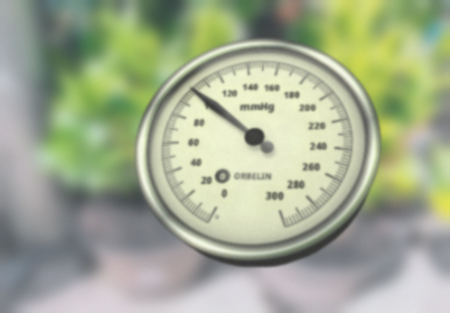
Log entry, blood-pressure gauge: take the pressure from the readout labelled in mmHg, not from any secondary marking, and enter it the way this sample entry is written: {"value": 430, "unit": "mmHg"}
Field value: {"value": 100, "unit": "mmHg"}
